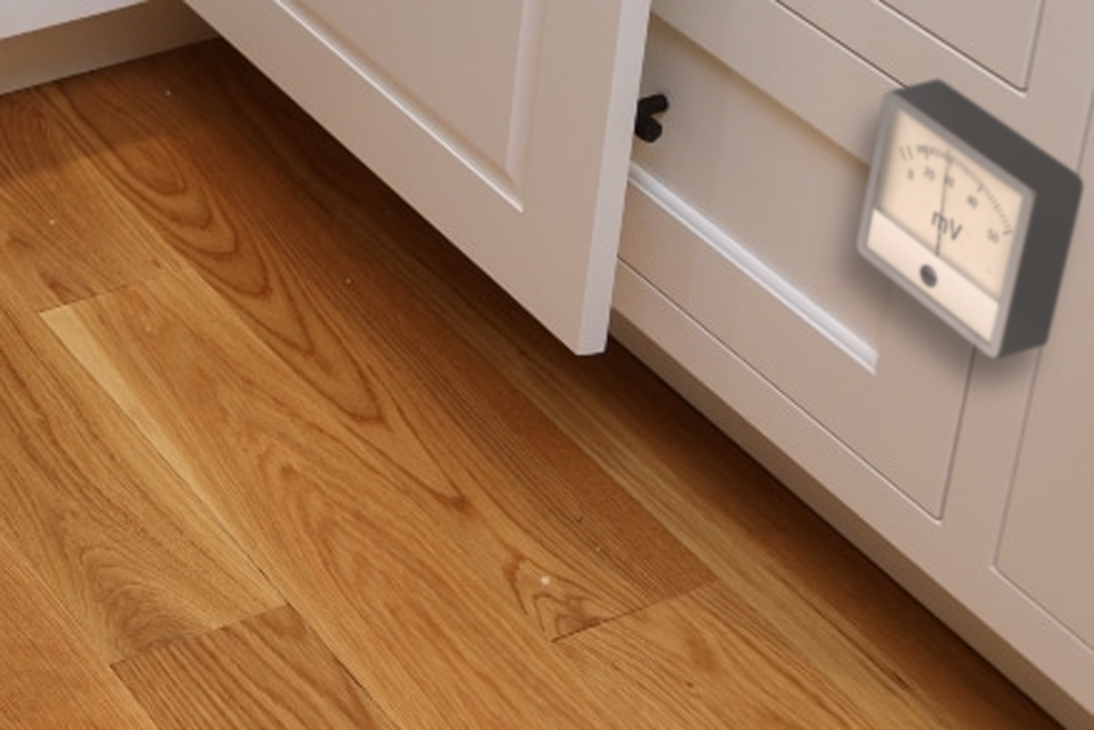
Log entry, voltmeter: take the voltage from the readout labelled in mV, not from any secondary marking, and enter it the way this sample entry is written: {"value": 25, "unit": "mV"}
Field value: {"value": 30, "unit": "mV"}
